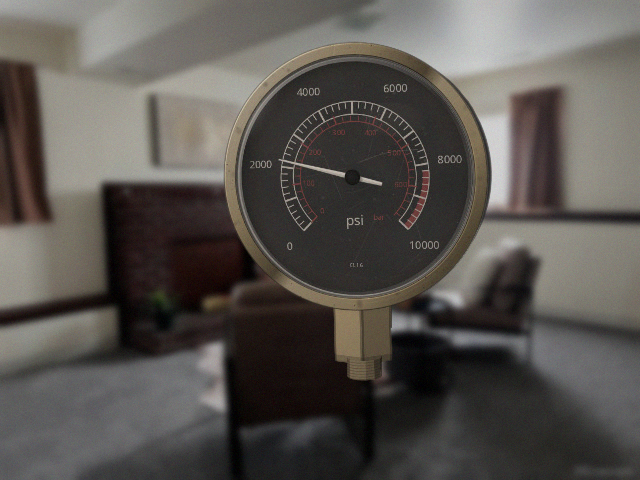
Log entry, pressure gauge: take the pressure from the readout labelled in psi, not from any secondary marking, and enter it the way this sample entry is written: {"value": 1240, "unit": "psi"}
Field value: {"value": 2200, "unit": "psi"}
